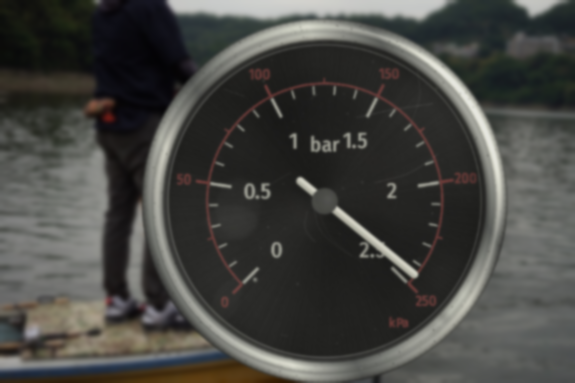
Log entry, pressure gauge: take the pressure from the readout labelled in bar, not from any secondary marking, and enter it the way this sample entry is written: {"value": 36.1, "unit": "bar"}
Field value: {"value": 2.45, "unit": "bar"}
